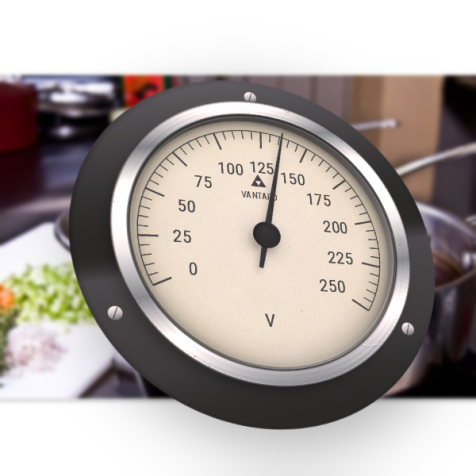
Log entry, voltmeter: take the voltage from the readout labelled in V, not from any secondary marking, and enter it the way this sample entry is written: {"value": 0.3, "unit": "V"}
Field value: {"value": 135, "unit": "V"}
